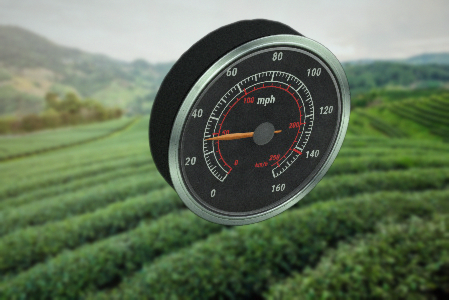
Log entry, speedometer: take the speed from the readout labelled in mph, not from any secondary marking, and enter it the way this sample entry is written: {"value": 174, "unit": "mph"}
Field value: {"value": 30, "unit": "mph"}
